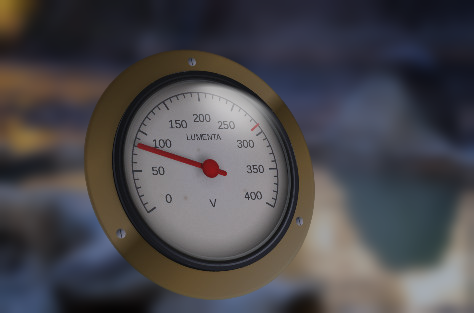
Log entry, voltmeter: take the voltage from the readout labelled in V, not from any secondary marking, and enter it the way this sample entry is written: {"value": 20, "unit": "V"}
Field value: {"value": 80, "unit": "V"}
